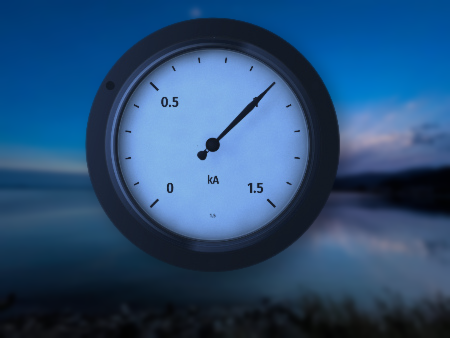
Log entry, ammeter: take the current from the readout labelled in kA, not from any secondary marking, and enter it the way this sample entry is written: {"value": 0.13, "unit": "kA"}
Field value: {"value": 1, "unit": "kA"}
